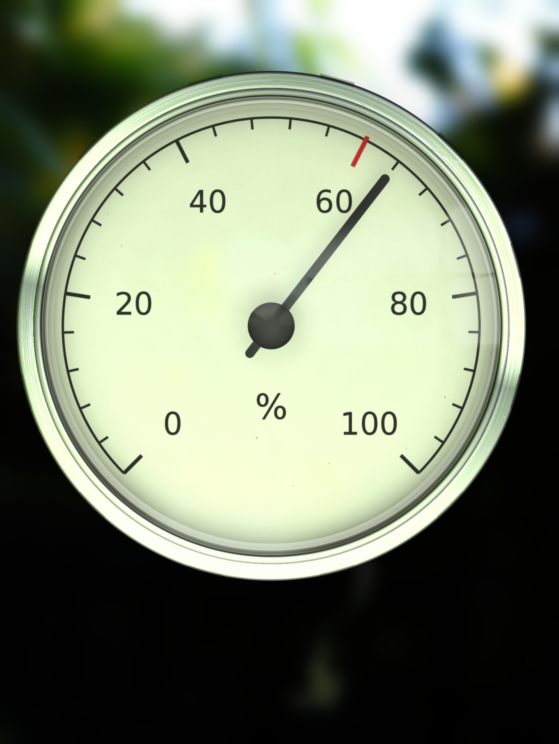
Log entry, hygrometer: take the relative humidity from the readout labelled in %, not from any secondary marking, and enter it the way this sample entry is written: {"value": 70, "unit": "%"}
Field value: {"value": 64, "unit": "%"}
